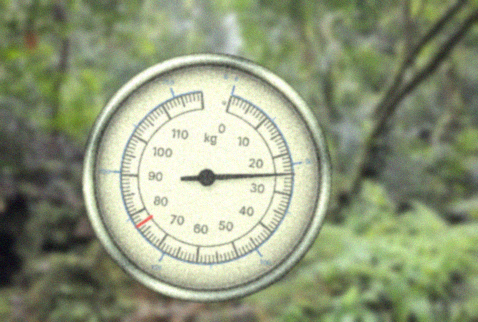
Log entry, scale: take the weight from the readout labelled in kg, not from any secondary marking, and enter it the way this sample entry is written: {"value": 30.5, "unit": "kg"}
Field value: {"value": 25, "unit": "kg"}
